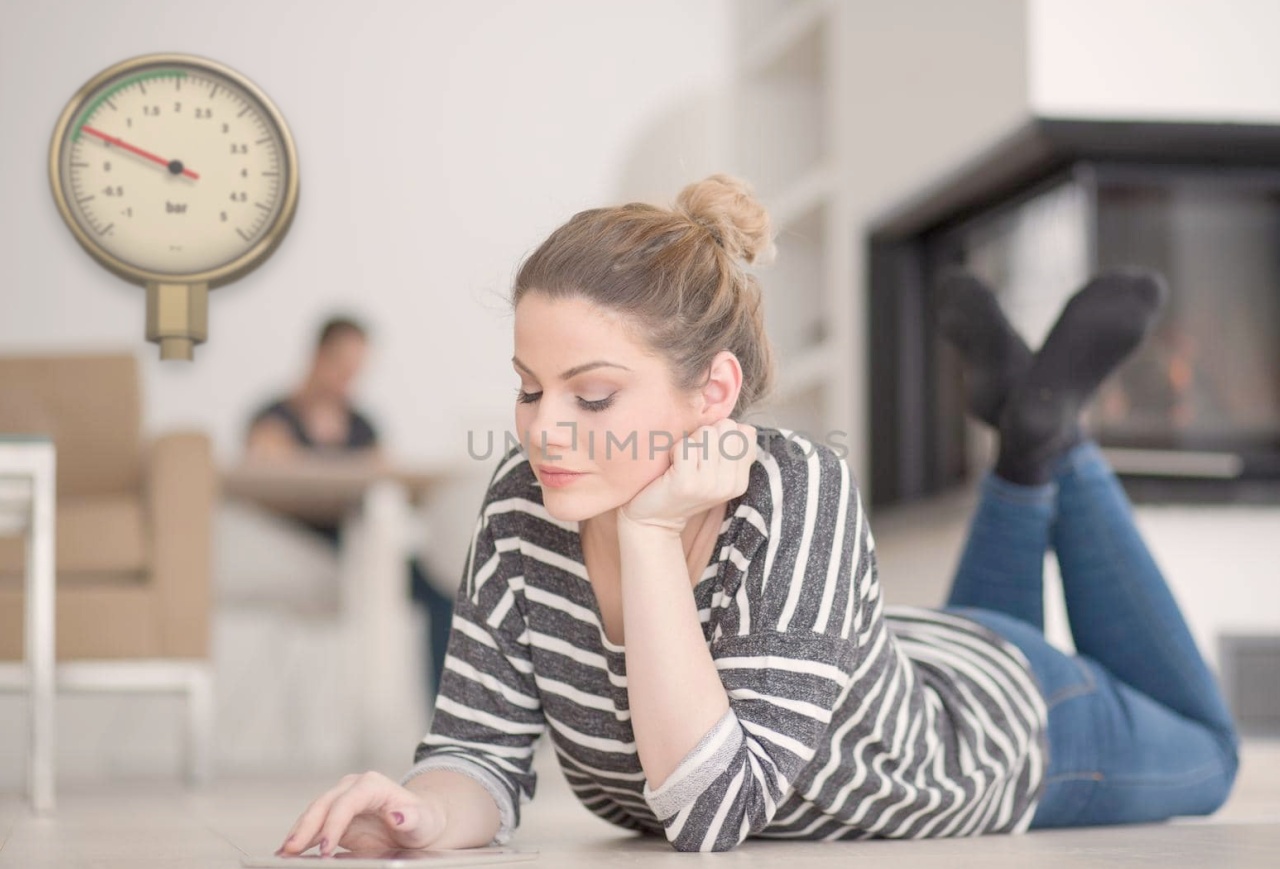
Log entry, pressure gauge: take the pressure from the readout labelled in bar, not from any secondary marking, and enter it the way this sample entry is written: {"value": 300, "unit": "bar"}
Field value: {"value": 0.5, "unit": "bar"}
